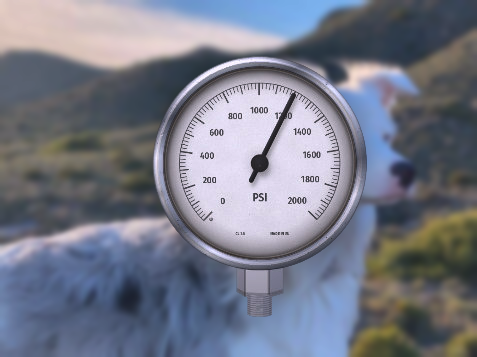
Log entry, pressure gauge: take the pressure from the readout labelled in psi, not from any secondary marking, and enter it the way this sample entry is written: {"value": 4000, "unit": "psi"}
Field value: {"value": 1200, "unit": "psi"}
